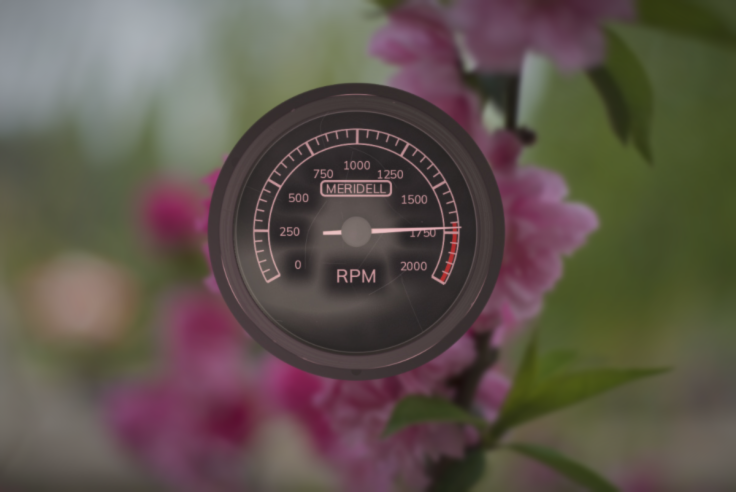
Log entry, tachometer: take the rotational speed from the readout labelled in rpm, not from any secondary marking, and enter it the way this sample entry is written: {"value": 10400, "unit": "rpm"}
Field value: {"value": 1725, "unit": "rpm"}
